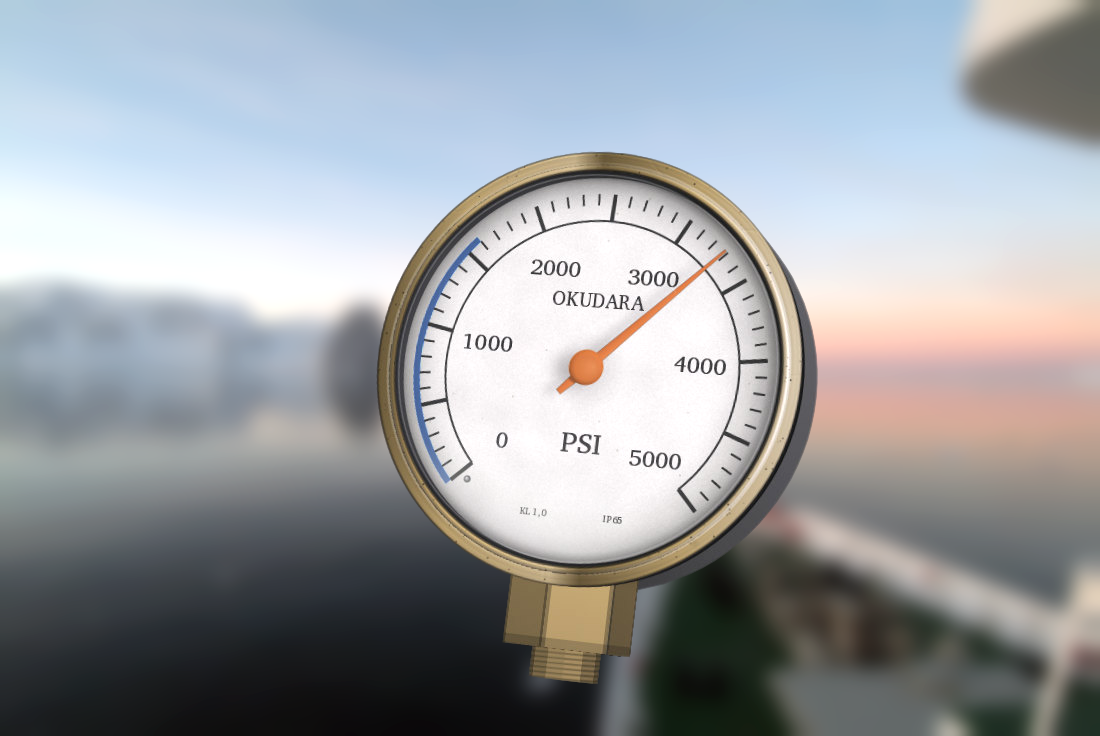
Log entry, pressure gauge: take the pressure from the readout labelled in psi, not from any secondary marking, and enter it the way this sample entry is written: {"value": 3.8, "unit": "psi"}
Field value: {"value": 3300, "unit": "psi"}
